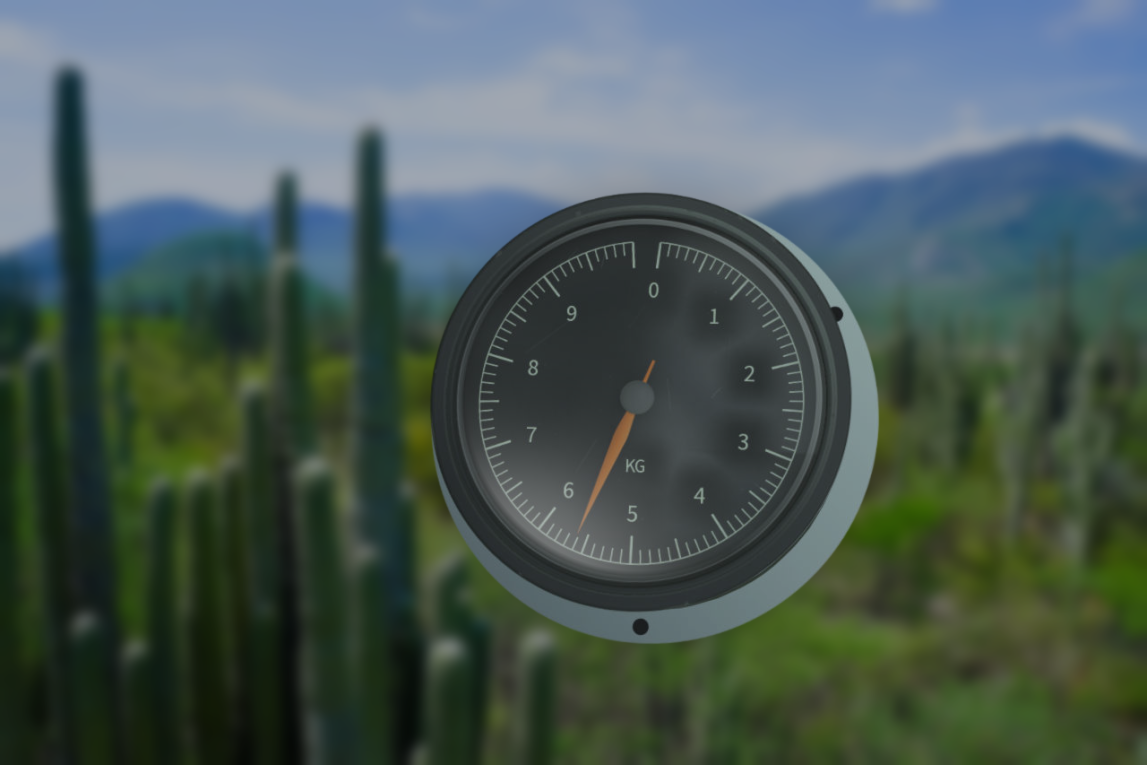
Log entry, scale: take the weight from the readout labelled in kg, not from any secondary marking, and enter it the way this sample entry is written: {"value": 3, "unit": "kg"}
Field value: {"value": 5.6, "unit": "kg"}
